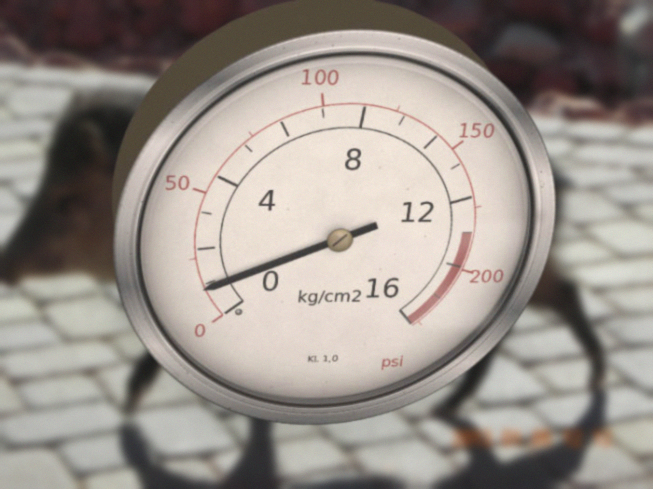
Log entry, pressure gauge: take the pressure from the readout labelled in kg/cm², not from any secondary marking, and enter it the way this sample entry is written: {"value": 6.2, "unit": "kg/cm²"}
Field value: {"value": 1, "unit": "kg/cm²"}
